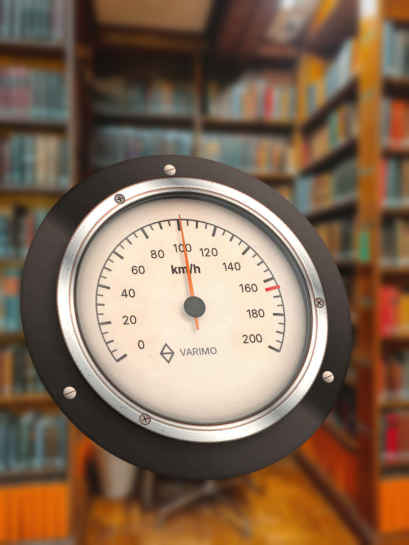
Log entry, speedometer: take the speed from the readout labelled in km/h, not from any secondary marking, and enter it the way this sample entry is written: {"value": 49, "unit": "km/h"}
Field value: {"value": 100, "unit": "km/h"}
